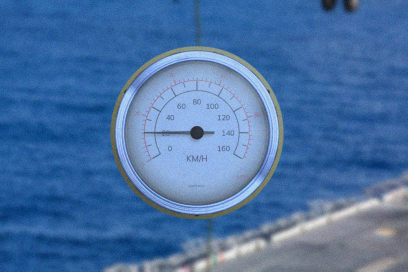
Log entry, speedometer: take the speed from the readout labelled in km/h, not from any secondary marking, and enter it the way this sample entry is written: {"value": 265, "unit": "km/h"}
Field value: {"value": 20, "unit": "km/h"}
